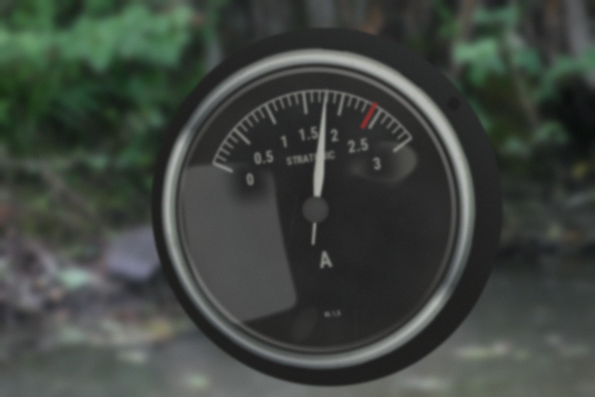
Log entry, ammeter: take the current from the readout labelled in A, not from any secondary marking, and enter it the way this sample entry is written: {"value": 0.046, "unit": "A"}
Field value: {"value": 1.8, "unit": "A"}
